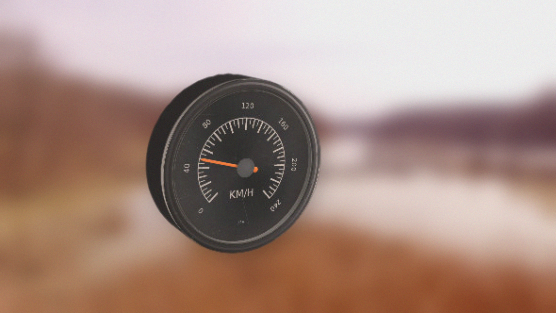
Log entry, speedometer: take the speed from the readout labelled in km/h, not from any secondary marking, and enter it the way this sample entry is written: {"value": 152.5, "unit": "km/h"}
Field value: {"value": 50, "unit": "km/h"}
